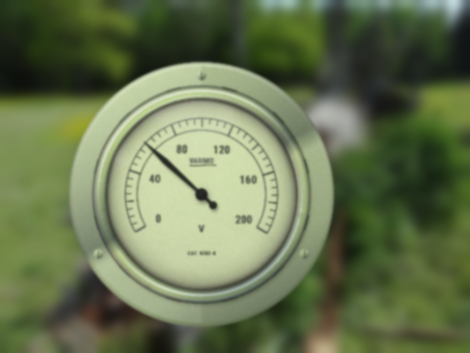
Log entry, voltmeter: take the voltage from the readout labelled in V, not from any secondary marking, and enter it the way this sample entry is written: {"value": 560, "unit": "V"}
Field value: {"value": 60, "unit": "V"}
